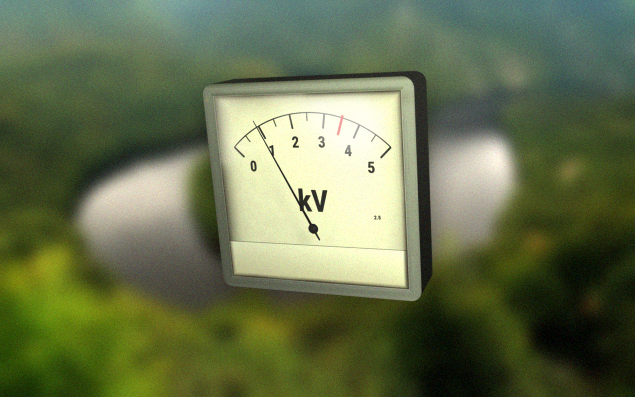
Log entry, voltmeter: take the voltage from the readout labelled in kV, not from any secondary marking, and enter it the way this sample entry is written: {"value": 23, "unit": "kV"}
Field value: {"value": 1, "unit": "kV"}
